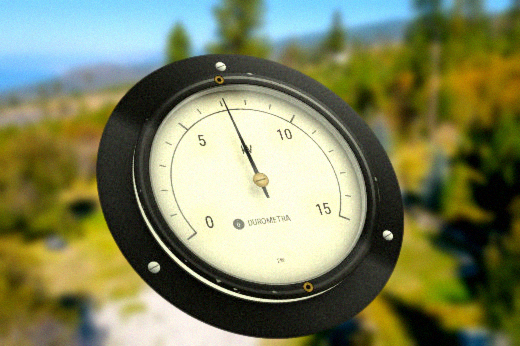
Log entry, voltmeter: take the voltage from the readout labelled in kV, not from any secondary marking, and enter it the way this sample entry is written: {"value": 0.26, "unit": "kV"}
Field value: {"value": 7, "unit": "kV"}
